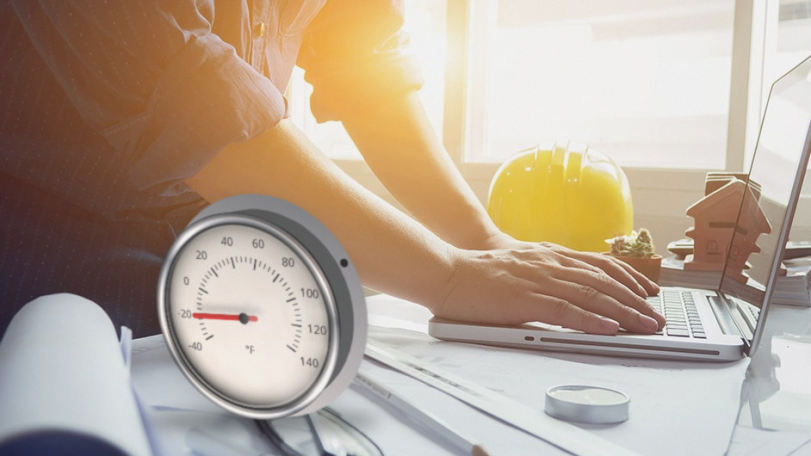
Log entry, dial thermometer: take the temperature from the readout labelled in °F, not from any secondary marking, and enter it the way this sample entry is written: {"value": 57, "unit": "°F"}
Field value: {"value": -20, "unit": "°F"}
